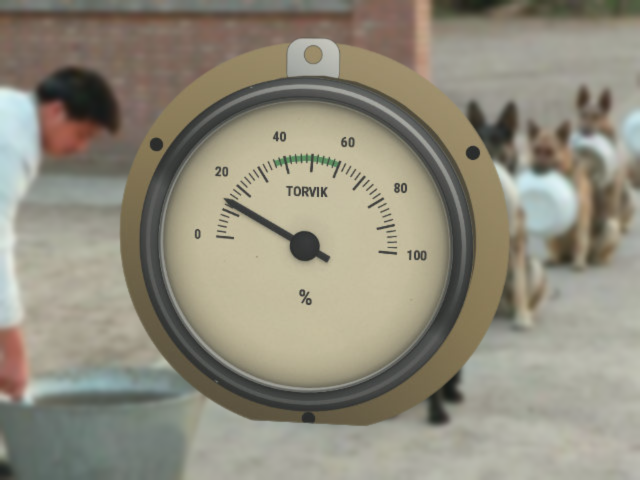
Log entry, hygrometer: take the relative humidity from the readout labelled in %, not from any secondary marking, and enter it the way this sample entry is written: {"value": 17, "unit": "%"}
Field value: {"value": 14, "unit": "%"}
